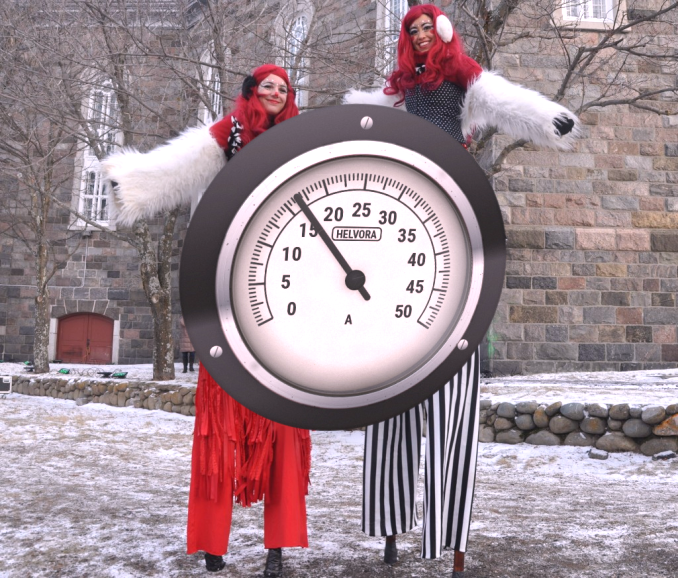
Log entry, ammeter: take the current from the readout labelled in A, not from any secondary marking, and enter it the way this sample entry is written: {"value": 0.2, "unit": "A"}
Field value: {"value": 16.5, "unit": "A"}
